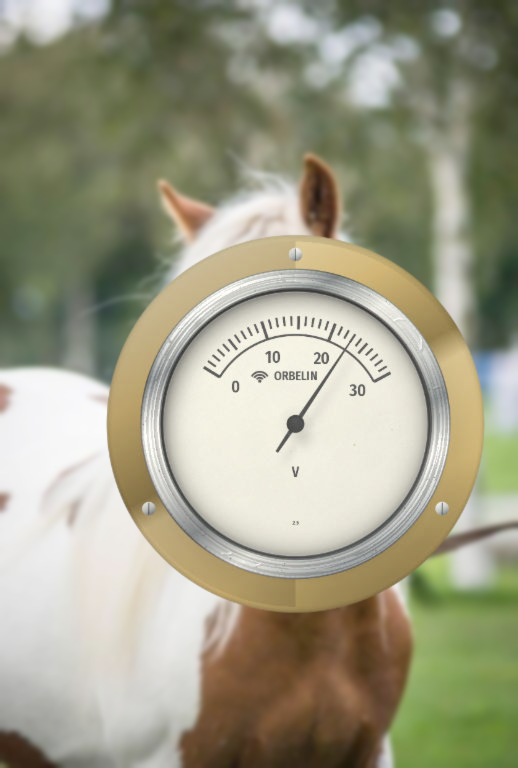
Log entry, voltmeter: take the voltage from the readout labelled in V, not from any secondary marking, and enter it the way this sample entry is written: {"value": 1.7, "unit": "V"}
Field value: {"value": 23, "unit": "V"}
